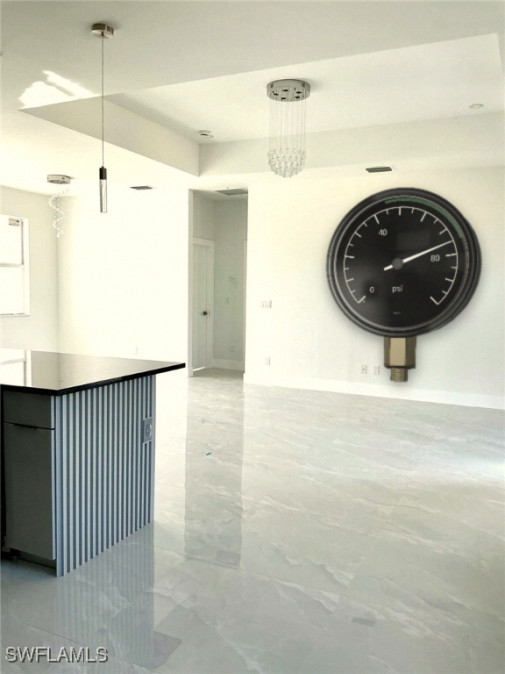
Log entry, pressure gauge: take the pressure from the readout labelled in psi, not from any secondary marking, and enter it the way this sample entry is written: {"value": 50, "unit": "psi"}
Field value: {"value": 75, "unit": "psi"}
